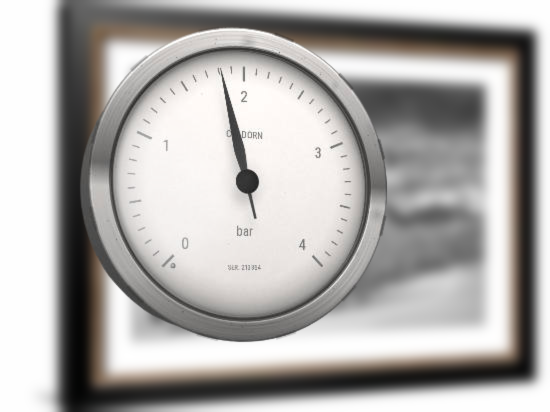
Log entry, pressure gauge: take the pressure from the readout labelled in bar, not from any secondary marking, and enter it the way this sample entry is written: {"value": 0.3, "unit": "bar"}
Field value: {"value": 1.8, "unit": "bar"}
